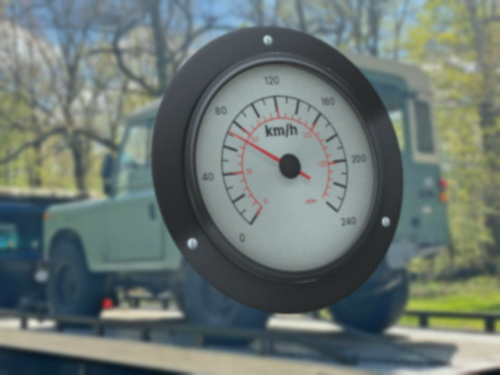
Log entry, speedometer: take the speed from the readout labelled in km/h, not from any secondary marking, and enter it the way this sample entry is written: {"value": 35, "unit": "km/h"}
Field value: {"value": 70, "unit": "km/h"}
